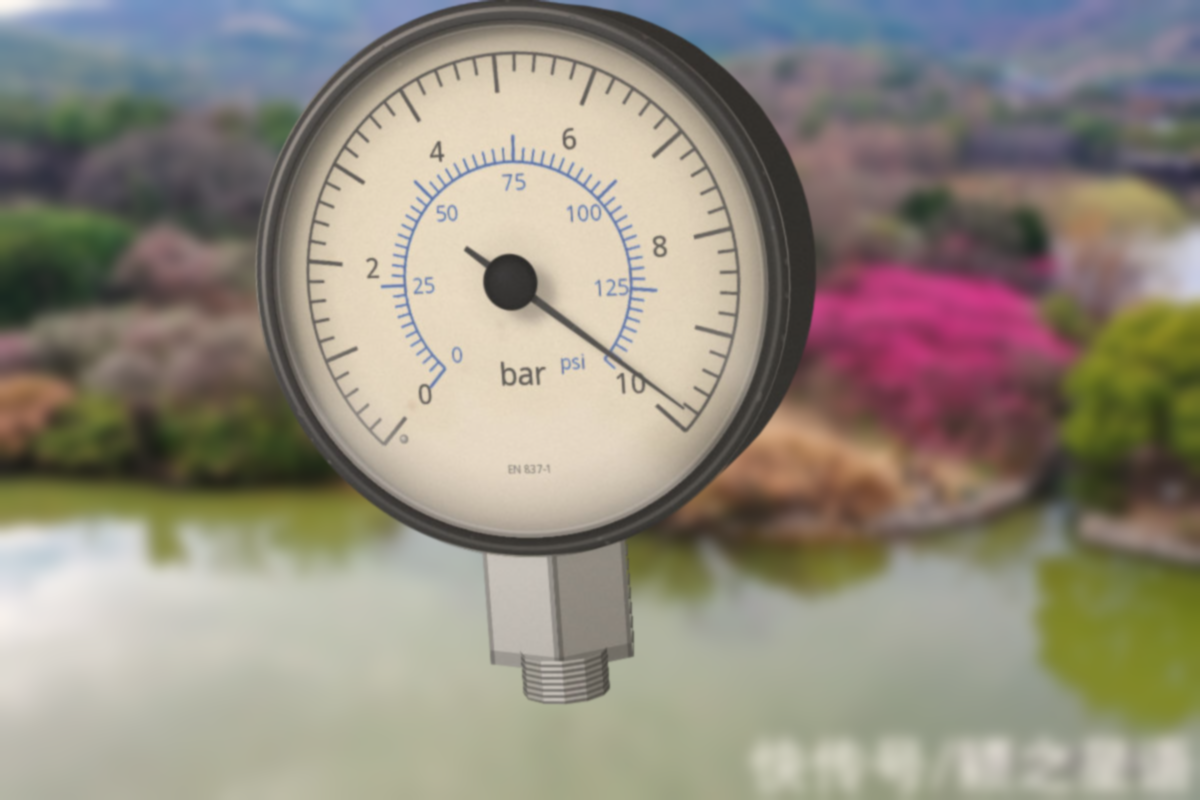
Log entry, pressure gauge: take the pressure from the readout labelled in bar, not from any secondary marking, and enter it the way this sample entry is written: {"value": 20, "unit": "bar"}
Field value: {"value": 9.8, "unit": "bar"}
